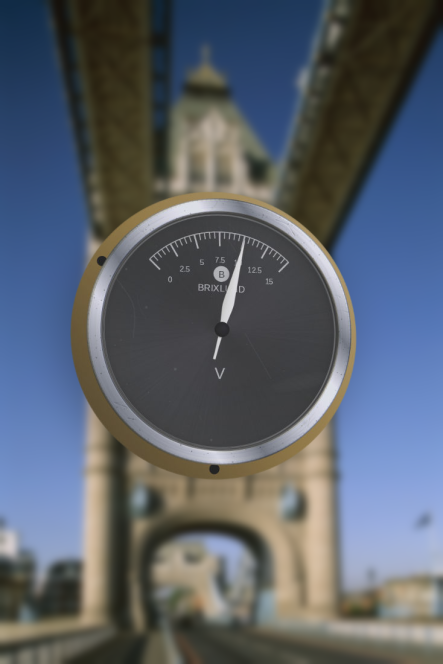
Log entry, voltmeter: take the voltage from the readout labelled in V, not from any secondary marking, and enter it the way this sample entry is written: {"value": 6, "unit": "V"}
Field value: {"value": 10, "unit": "V"}
